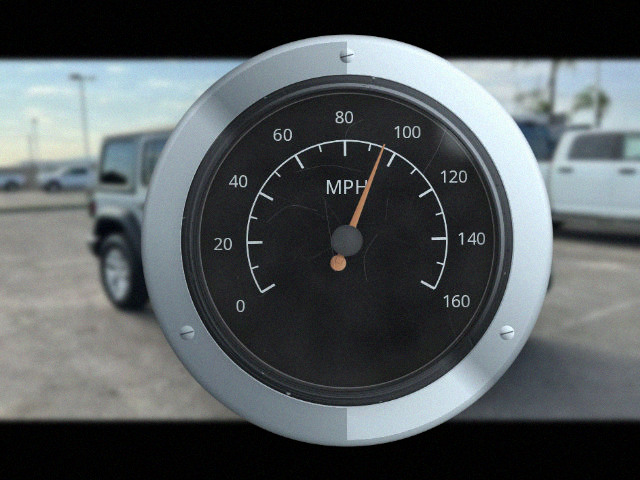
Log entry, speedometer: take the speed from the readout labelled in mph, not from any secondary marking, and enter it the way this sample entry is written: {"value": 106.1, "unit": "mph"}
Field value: {"value": 95, "unit": "mph"}
